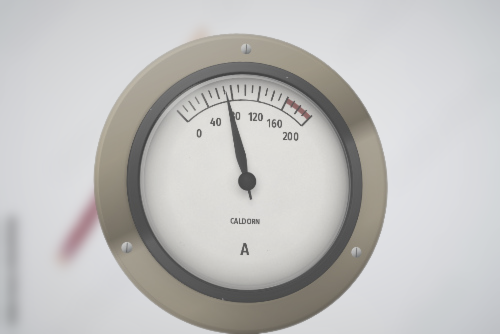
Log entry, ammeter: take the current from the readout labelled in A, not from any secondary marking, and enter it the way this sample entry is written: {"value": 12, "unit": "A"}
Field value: {"value": 70, "unit": "A"}
